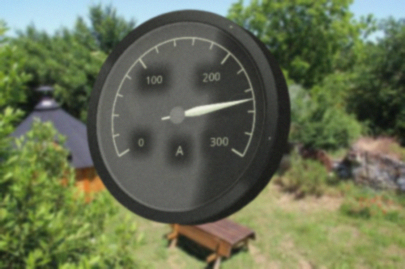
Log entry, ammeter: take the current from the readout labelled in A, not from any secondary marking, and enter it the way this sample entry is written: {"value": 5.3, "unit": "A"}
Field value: {"value": 250, "unit": "A"}
